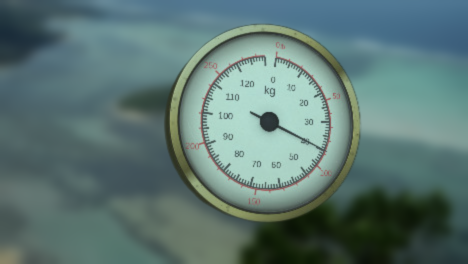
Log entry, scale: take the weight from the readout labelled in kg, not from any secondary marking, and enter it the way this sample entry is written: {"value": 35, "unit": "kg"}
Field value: {"value": 40, "unit": "kg"}
